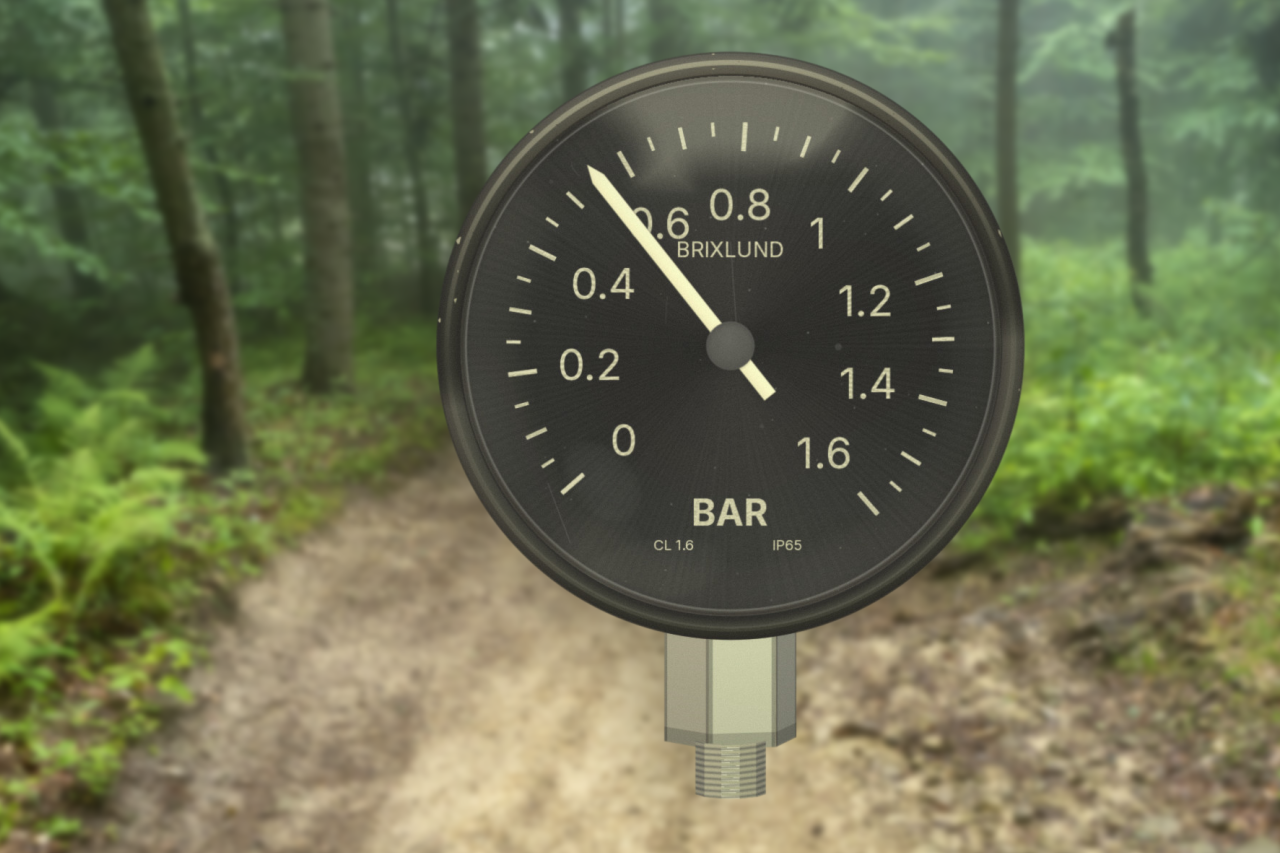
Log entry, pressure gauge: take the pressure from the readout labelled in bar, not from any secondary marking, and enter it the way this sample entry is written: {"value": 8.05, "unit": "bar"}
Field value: {"value": 0.55, "unit": "bar"}
